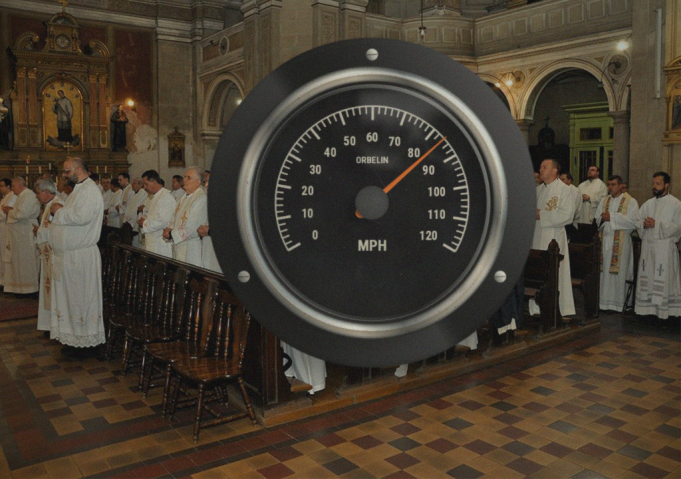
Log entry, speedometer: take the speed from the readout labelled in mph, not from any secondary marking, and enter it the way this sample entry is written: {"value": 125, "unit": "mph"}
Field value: {"value": 84, "unit": "mph"}
